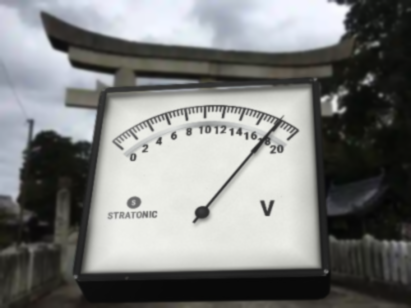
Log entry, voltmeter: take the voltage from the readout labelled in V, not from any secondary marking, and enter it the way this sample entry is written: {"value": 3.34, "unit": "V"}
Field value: {"value": 18, "unit": "V"}
